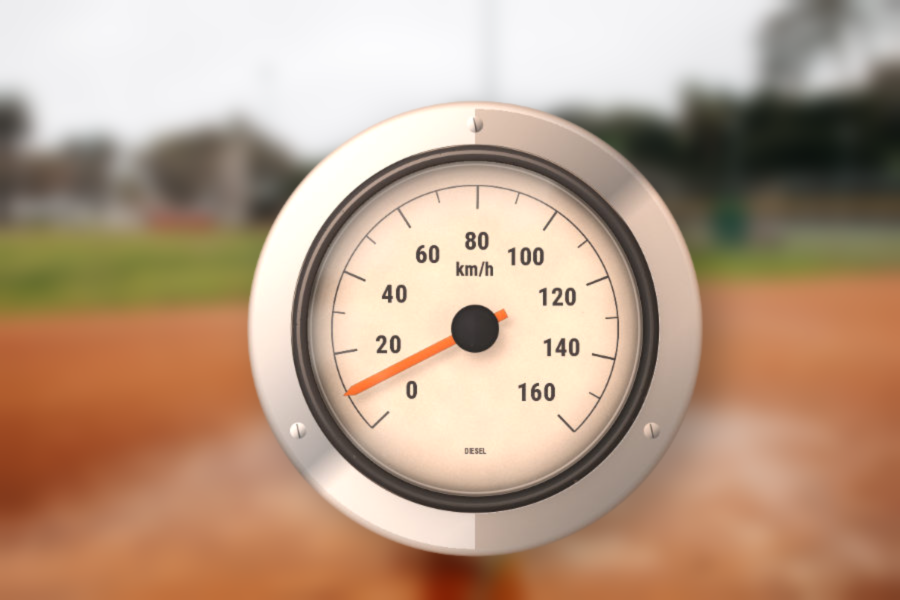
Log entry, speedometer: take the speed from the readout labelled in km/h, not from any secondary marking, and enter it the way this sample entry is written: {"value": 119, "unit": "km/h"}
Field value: {"value": 10, "unit": "km/h"}
